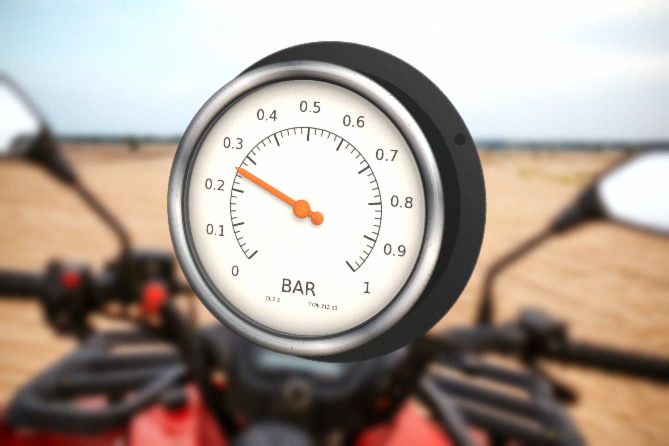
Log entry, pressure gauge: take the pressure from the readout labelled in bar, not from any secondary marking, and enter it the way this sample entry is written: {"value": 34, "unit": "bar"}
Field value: {"value": 0.26, "unit": "bar"}
